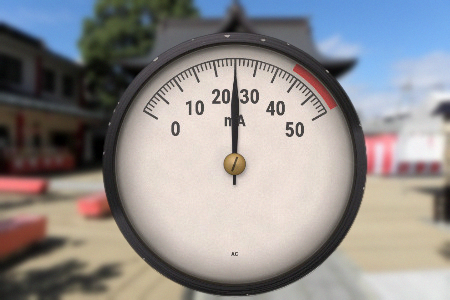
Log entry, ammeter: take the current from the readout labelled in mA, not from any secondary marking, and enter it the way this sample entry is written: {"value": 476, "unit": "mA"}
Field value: {"value": 25, "unit": "mA"}
